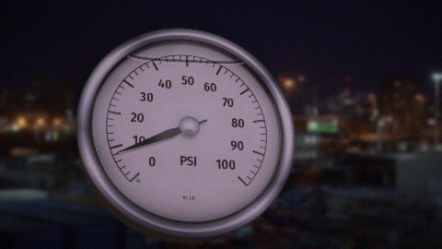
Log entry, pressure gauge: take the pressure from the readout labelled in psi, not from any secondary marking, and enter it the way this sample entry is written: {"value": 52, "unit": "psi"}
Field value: {"value": 8, "unit": "psi"}
